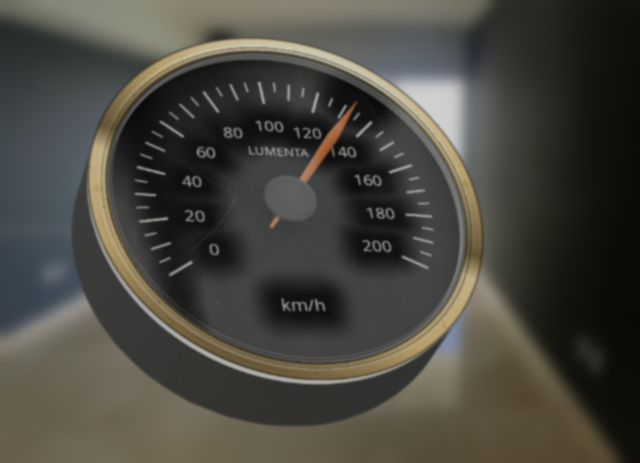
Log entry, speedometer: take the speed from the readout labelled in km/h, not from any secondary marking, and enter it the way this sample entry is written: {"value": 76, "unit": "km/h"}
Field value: {"value": 132.5, "unit": "km/h"}
